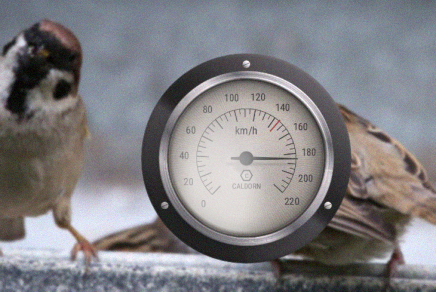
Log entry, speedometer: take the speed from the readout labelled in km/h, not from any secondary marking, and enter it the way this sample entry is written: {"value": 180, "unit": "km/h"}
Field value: {"value": 185, "unit": "km/h"}
